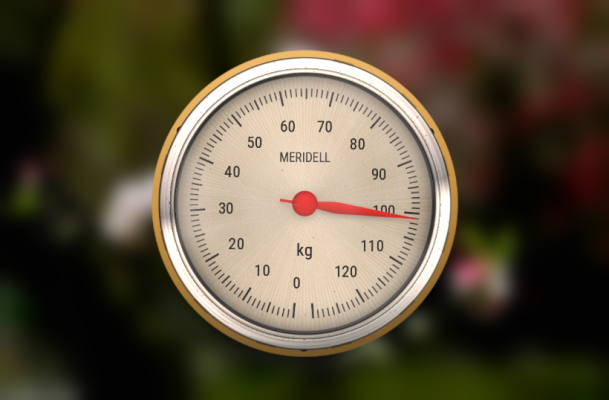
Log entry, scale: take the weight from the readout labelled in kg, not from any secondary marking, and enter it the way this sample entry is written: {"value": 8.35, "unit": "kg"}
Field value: {"value": 101, "unit": "kg"}
